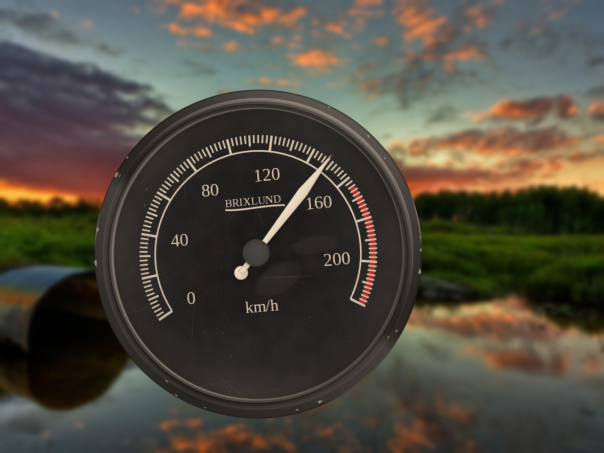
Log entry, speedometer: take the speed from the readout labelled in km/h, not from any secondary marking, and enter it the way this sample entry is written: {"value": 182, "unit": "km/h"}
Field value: {"value": 148, "unit": "km/h"}
